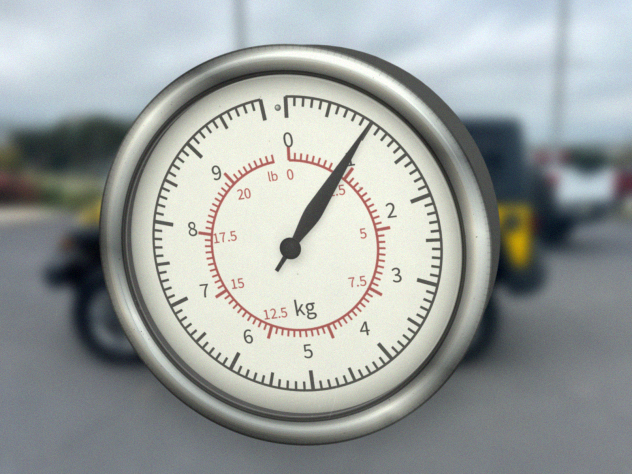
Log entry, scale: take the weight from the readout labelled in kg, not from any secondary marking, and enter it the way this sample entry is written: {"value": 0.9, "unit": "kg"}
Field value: {"value": 1, "unit": "kg"}
